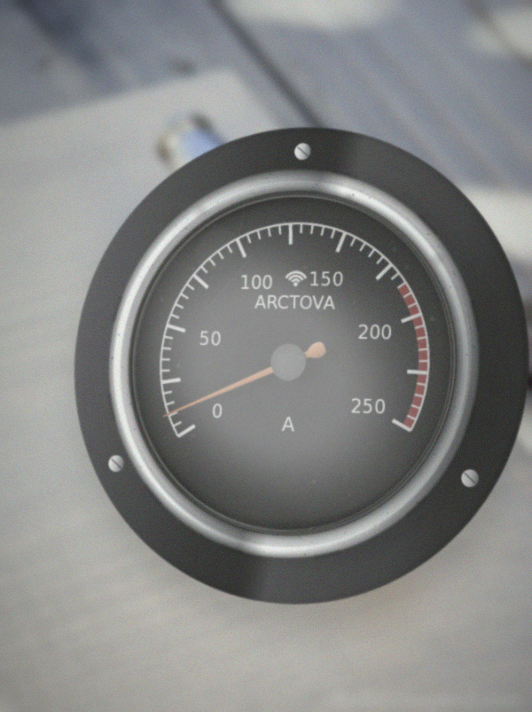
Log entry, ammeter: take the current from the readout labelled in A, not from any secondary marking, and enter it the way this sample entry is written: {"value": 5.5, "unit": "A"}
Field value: {"value": 10, "unit": "A"}
